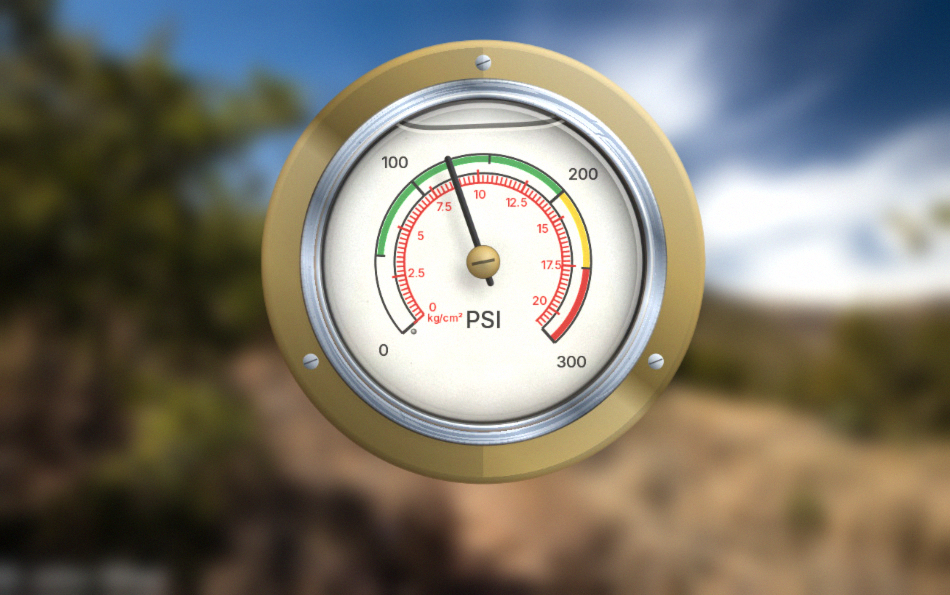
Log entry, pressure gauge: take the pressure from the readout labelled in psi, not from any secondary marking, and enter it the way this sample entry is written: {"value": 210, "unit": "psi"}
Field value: {"value": 125, "unit": "psi"}
